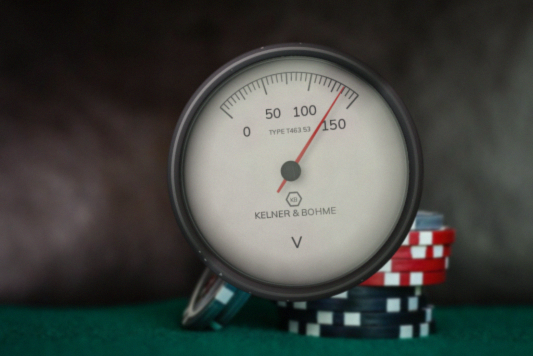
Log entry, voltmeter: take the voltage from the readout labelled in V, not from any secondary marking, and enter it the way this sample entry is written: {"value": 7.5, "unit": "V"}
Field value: {"value": 135, "unit": "V"}
